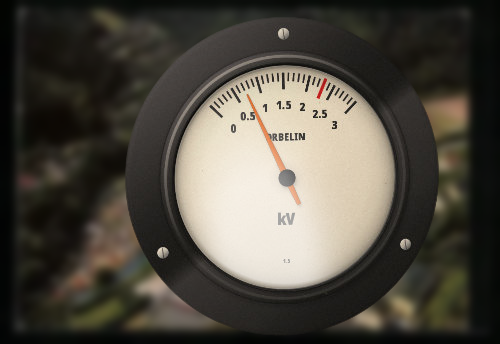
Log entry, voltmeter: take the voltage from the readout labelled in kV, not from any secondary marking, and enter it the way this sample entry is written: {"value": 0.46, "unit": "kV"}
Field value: {"value": 0.7, "unit": "kV"}
